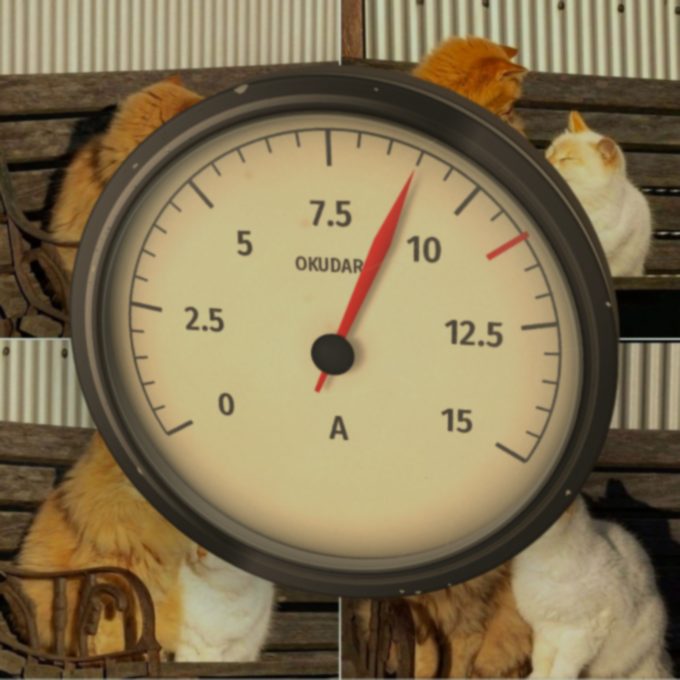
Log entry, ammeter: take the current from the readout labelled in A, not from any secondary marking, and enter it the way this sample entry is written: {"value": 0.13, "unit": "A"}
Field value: {"value": 9, "unit": "A"}
